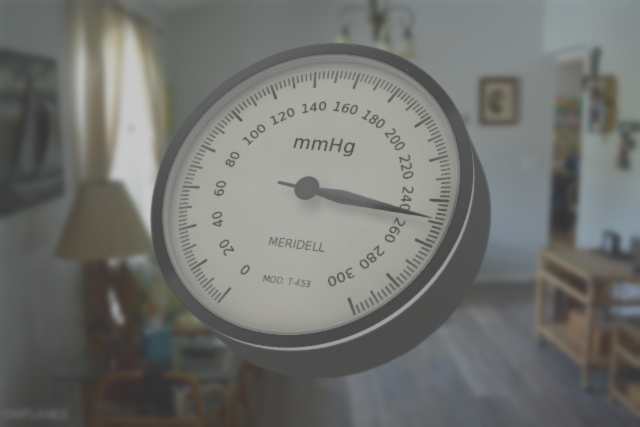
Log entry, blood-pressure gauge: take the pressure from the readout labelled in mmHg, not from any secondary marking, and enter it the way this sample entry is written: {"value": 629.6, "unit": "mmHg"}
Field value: {"value": 250, "unit": "mmHg"}
